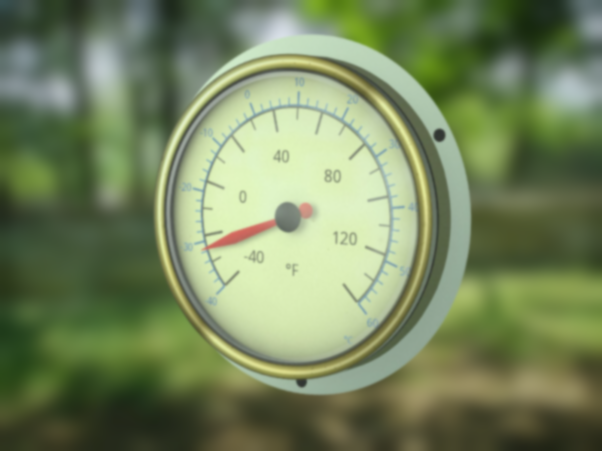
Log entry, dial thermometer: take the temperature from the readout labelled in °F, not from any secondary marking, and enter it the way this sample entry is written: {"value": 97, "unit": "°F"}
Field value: {"value": -25, "unit": "°F"}
